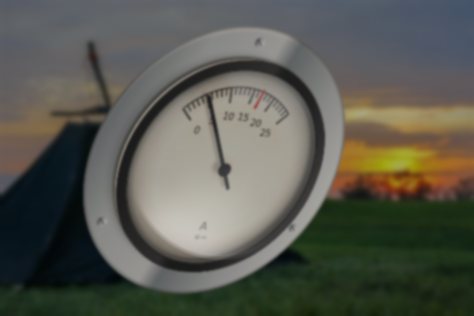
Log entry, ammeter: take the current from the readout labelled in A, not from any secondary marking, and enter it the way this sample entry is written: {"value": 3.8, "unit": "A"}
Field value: {"value": 5, "unit": "A"}
